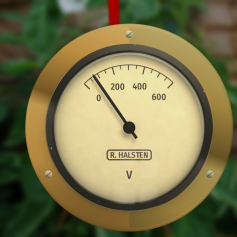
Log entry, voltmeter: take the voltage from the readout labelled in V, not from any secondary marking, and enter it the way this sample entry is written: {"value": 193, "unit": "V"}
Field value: {"value": 75, "unit": "V"}
